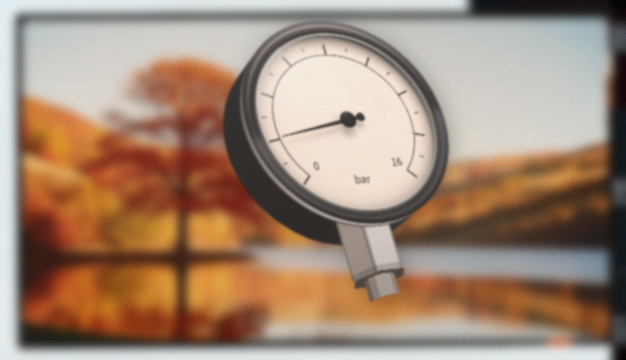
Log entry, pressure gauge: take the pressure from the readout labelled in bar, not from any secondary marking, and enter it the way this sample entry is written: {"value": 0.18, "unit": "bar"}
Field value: {"value": 2, "unit": "bar"}
